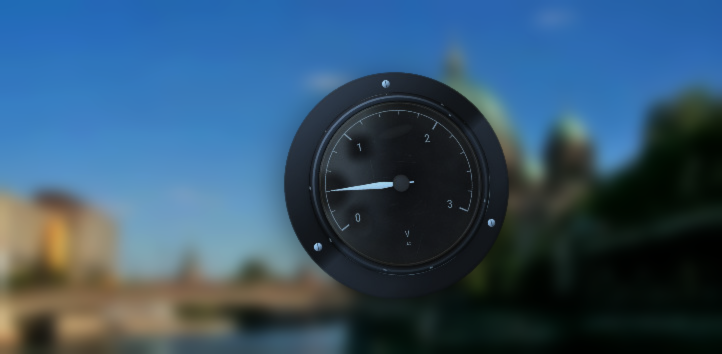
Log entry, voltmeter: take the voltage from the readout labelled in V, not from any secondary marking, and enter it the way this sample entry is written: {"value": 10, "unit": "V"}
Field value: {"value": 0.4, "unit": "V"}
